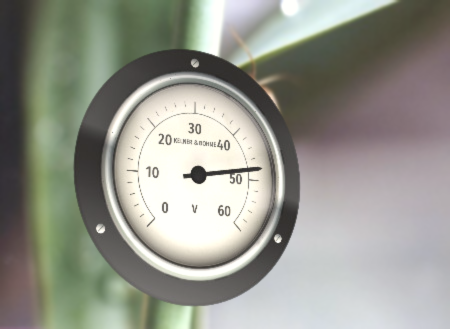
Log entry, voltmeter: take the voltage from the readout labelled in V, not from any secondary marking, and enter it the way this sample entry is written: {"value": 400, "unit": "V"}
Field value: {"value": 48, "unit": "V"}
